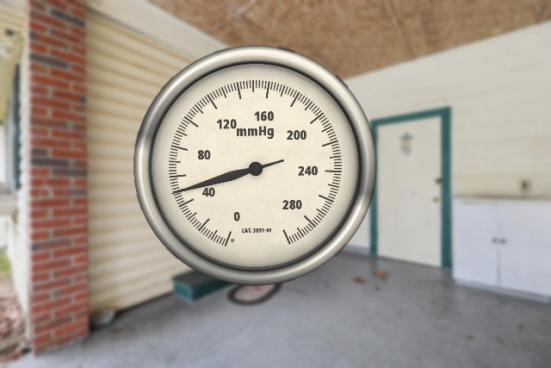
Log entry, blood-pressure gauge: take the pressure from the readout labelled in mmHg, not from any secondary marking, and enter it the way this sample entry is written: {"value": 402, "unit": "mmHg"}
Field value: {"value": 50, "unit": "mmHg"}
